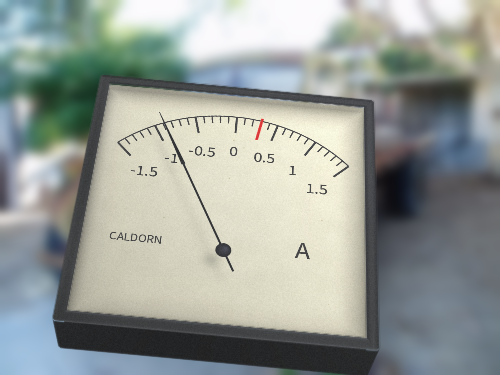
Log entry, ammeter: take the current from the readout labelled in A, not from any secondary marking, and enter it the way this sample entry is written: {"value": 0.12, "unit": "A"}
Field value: {"value": -0.9, "unit": "A"}
